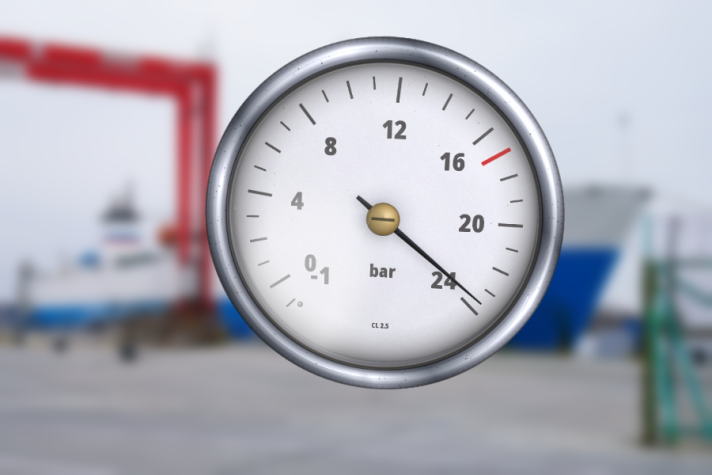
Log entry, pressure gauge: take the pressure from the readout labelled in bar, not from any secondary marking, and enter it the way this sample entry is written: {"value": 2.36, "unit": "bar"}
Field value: {"value": 23.5, "unit": "bar"}
